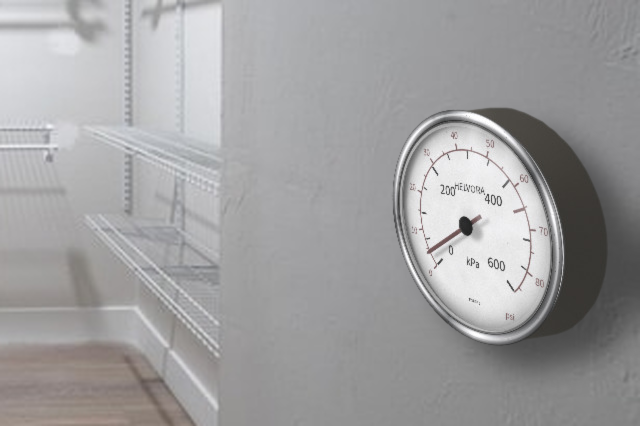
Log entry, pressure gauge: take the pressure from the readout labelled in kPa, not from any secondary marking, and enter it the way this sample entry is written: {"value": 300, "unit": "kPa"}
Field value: {"value": 25, "unit": "kPa"}
